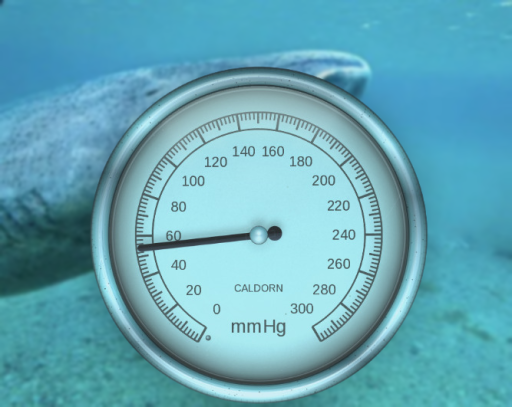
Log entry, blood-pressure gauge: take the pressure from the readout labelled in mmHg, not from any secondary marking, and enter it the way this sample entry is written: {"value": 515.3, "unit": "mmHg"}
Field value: {"value": 54, "unit": "mmHg"}
